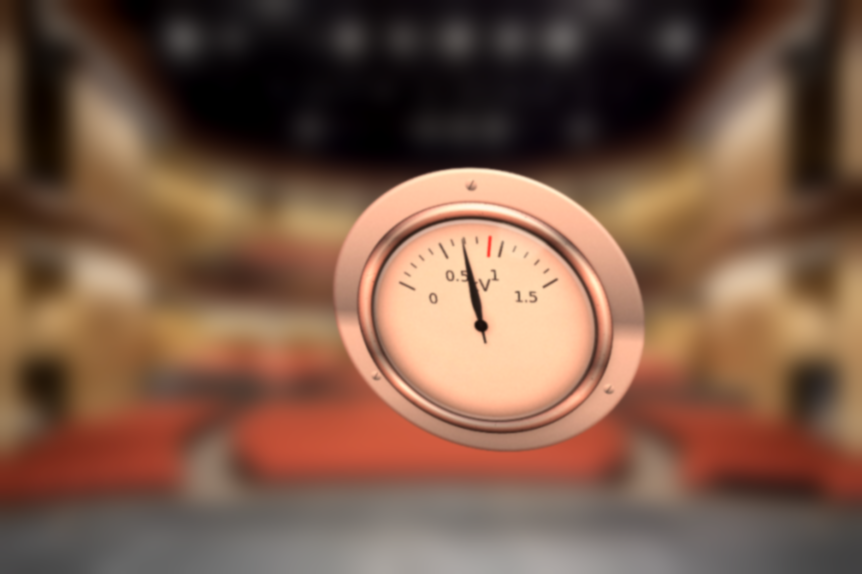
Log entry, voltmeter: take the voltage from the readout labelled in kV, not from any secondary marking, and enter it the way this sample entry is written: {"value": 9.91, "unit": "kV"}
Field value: {"value": 0.7, "unit": "kV"}
